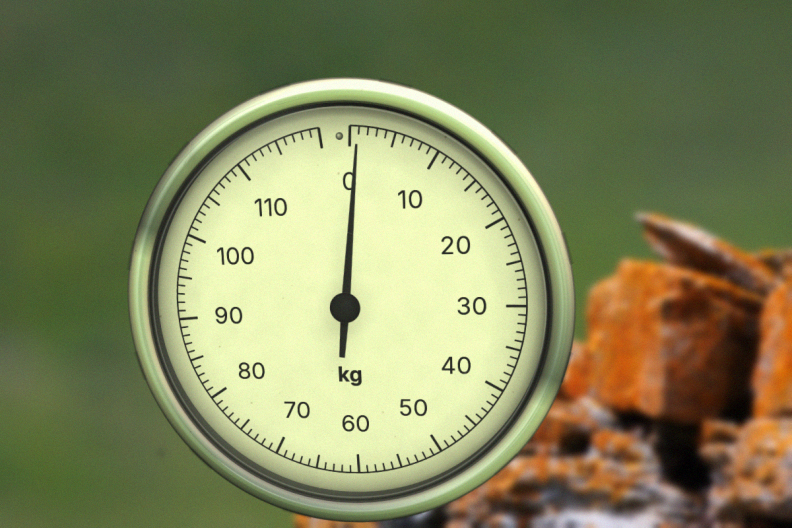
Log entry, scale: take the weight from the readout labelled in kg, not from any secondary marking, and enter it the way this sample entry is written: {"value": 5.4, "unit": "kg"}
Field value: {"value": 1, "unit": "kg"}
